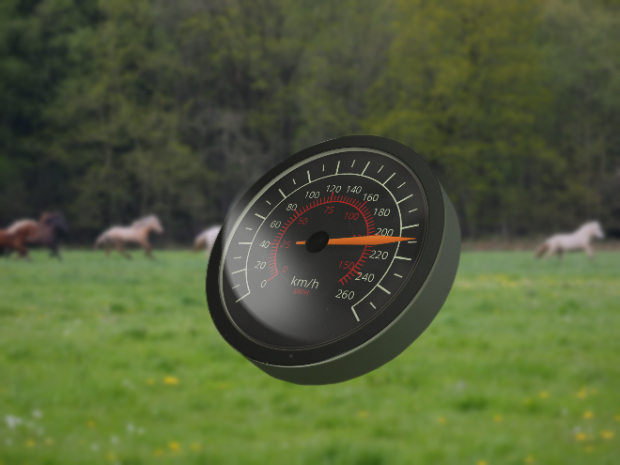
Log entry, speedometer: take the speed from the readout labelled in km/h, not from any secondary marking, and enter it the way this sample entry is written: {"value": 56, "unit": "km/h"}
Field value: {"value": 210, "unit": "km/h"}
